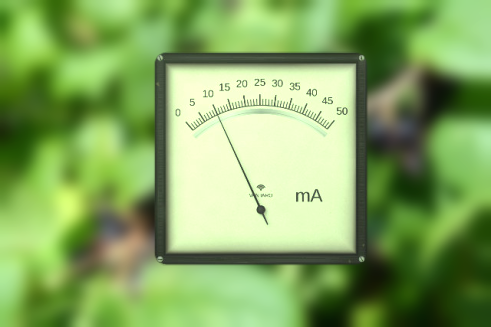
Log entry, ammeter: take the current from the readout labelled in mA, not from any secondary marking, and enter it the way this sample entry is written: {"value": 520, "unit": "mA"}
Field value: {"value": 10, "unit": "mA"}
